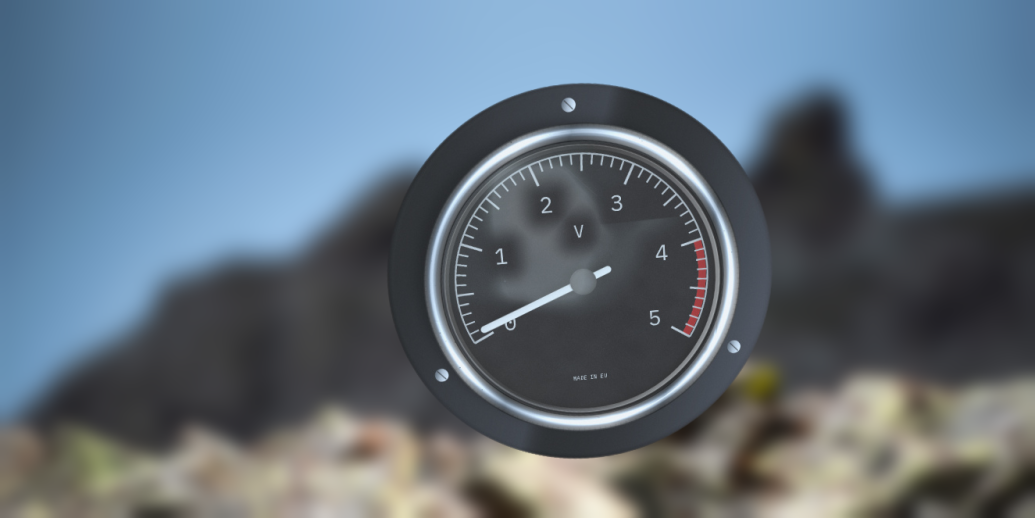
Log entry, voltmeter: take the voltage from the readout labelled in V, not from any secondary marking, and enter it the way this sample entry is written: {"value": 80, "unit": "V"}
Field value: {"value": 0.1, "unit": "V"}
